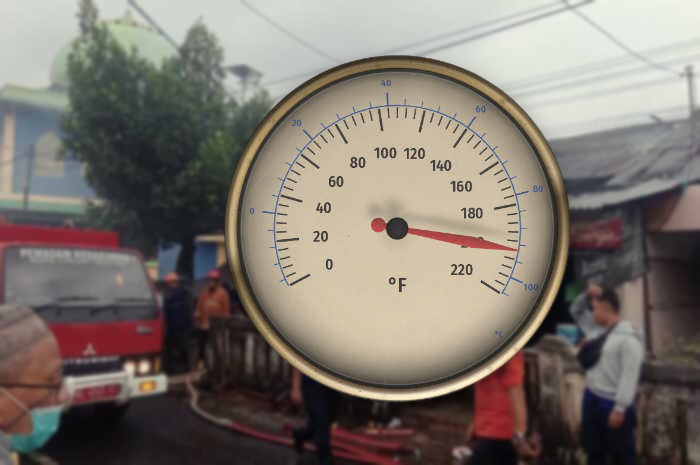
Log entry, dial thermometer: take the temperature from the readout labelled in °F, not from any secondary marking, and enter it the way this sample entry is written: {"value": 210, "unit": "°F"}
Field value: {"value": 200, "unit": "°F"}
